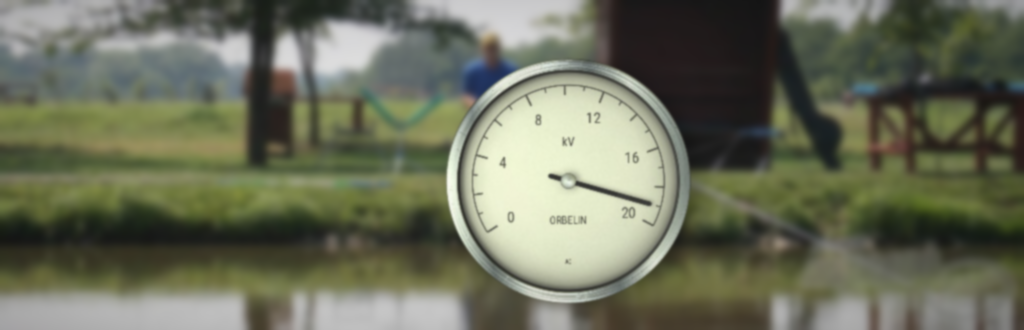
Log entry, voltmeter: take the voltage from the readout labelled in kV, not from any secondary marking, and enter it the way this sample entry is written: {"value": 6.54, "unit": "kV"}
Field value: {"value": 19, "unit": "kV"}
